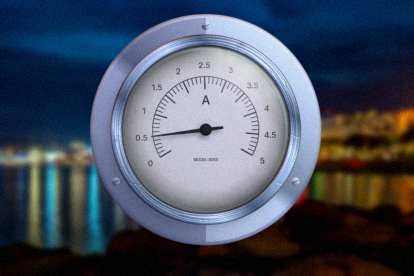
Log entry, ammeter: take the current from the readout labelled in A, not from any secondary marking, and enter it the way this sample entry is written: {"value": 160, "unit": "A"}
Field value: {"value": 0.5, "unit": "A"}
